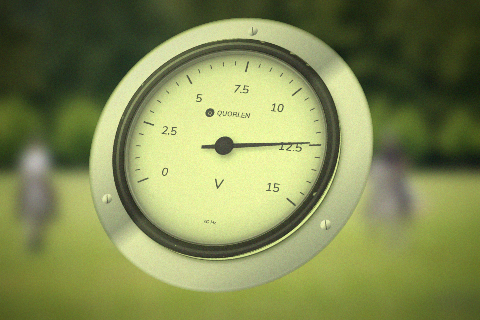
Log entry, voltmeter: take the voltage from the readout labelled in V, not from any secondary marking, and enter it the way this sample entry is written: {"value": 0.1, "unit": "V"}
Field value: {"value": 12.5, "unit": "V"}
